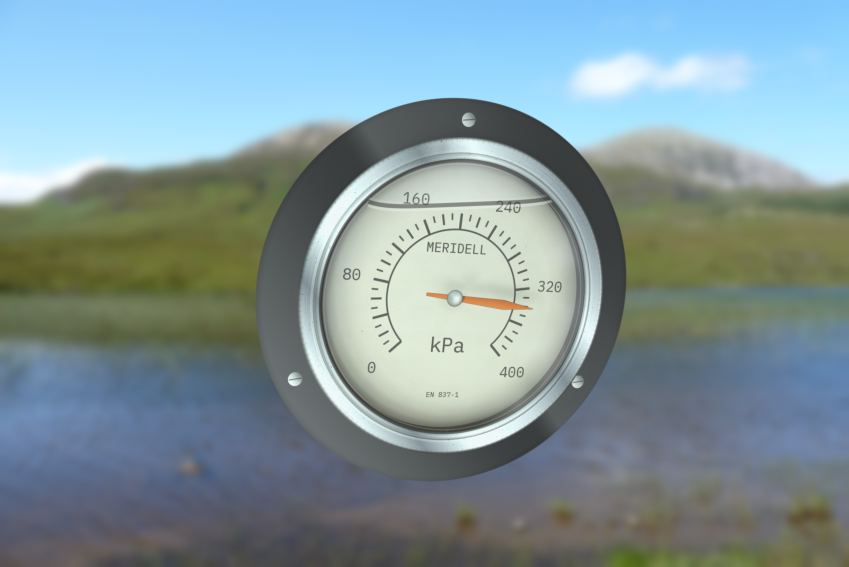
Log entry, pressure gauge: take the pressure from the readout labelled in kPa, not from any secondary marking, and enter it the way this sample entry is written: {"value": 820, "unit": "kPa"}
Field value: {"value": 340, "unit": "kPa"}
